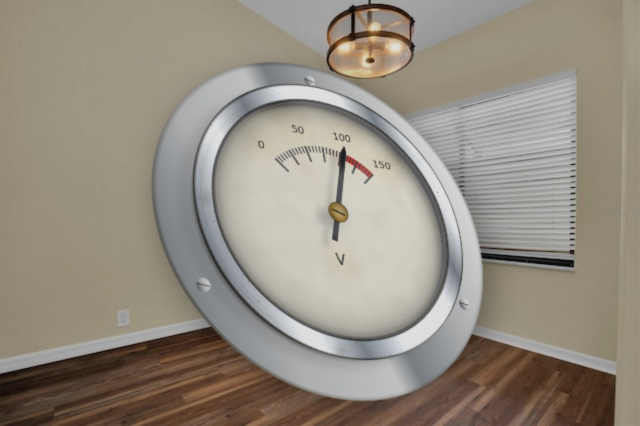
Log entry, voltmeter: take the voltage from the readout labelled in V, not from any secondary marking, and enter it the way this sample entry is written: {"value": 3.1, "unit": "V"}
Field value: {"value": 100, "unit": "V"}
